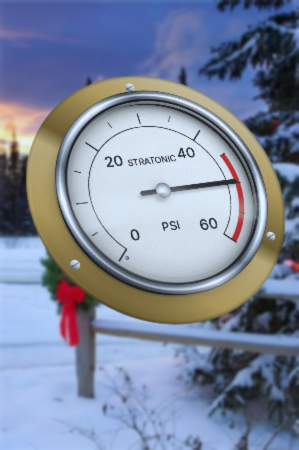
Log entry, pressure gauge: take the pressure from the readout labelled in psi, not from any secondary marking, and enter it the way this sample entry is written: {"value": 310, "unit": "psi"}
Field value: {"value": 50, "unit": "psi"}
